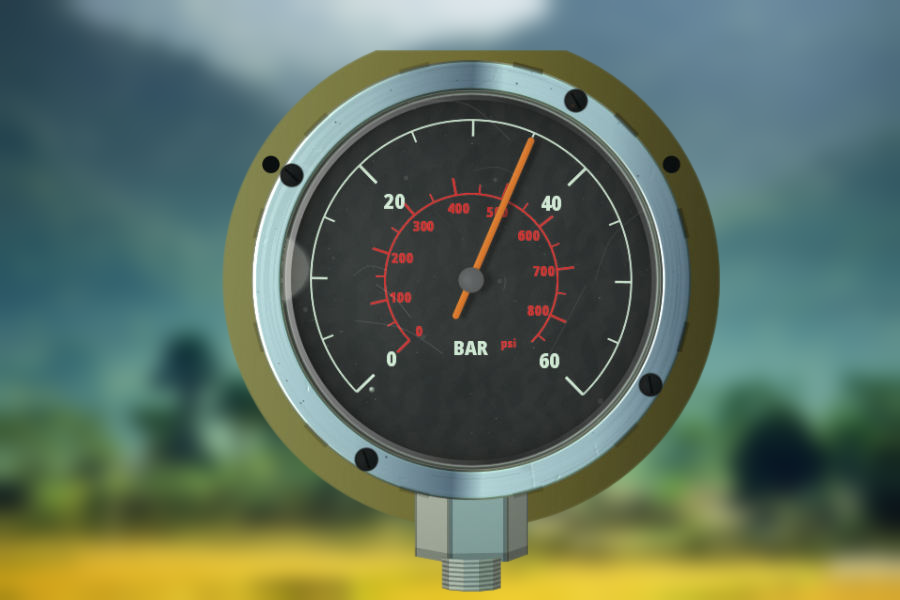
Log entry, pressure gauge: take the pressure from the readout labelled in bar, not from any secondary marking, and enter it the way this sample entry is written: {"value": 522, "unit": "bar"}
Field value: {"value": 35, "unit": "bar"}
